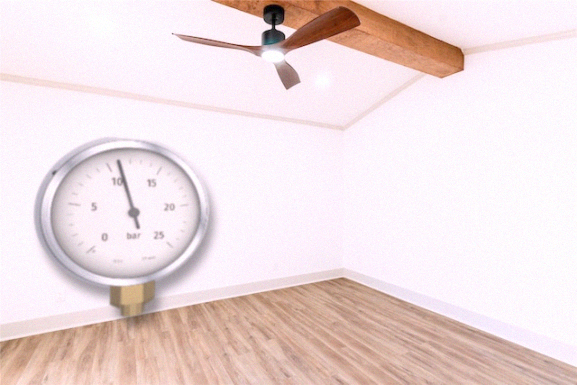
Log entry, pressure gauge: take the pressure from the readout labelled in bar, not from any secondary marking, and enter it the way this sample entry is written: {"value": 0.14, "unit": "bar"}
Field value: {"value": 11, "unit": "bar"}
